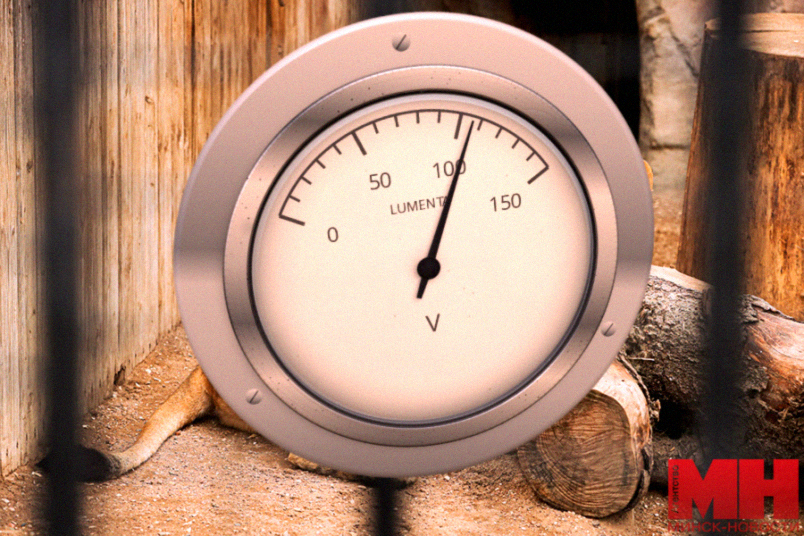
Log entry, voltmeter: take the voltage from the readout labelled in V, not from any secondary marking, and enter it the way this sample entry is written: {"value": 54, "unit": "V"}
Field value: {"value": 105, "unit": "V"}
